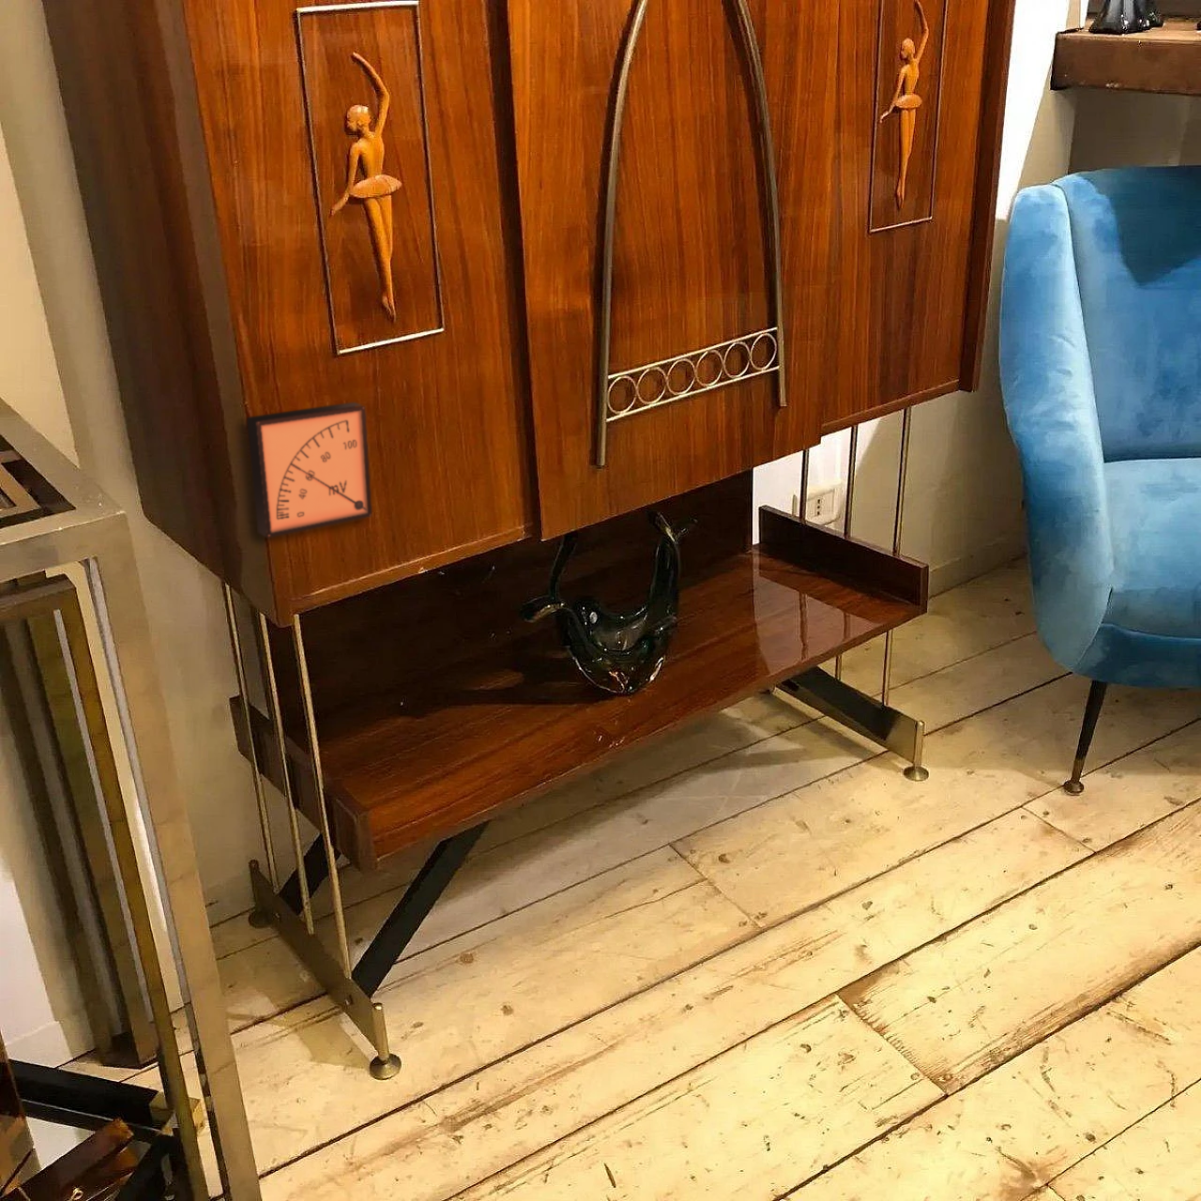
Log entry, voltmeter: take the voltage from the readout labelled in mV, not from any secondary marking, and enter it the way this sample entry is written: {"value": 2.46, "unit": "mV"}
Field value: {"value": 60, "unit": "mV"}
